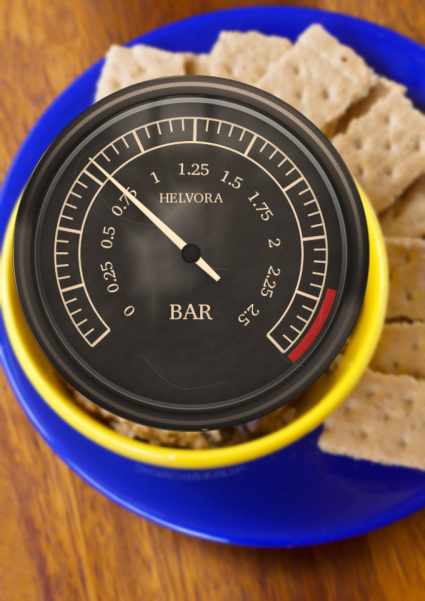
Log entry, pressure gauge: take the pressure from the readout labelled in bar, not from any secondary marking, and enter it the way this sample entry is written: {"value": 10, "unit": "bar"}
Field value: {"value": 0.8, "unit": "bar"}
